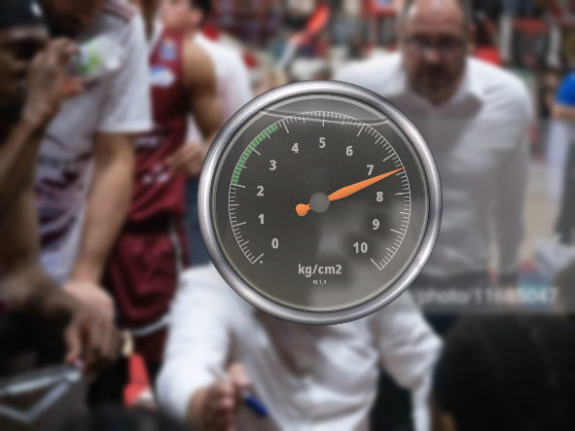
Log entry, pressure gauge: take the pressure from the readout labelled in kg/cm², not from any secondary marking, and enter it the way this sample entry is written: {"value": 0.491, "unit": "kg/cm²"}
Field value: {"value": 7.4, "unit": "kg/cm²"}
